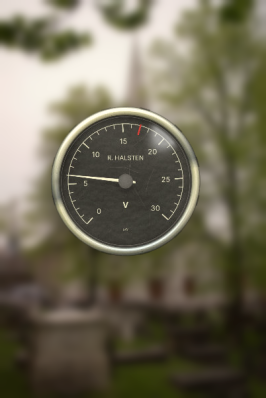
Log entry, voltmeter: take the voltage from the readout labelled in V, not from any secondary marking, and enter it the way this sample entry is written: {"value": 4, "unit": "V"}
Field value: {"value": 6, "unit": "V"}
